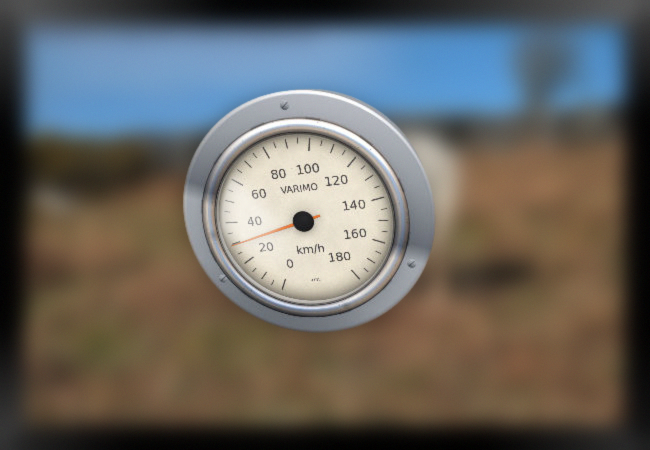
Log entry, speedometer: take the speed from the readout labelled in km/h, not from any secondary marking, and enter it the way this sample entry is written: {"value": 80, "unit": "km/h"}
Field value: {"value": 30, "unit": "km/h"}
